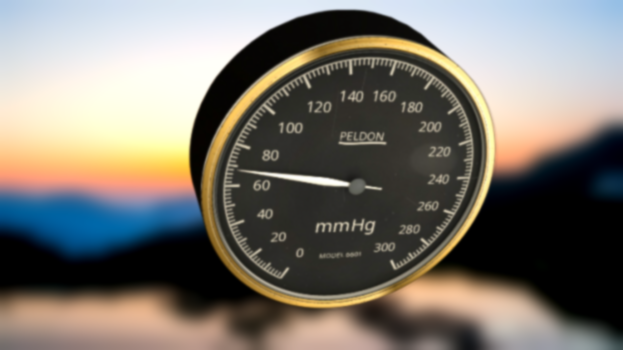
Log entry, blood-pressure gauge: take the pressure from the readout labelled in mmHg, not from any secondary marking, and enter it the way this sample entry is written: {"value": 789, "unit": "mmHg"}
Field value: {"value": 70, "unit": "mmHg"}
